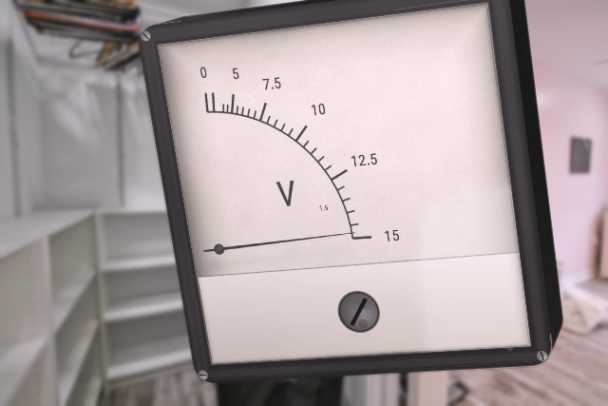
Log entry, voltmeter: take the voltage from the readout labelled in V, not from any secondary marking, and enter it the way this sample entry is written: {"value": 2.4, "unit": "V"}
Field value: {"value": 14.75, "unit": "V"}
